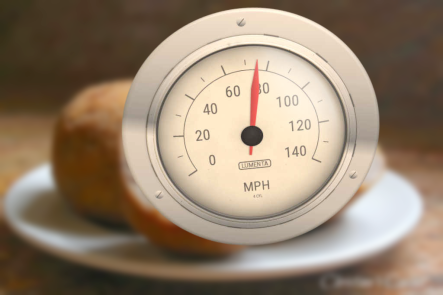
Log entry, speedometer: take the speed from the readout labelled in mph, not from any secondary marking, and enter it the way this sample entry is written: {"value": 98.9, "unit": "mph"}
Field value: {"value": 75, "unit": "mph"}
